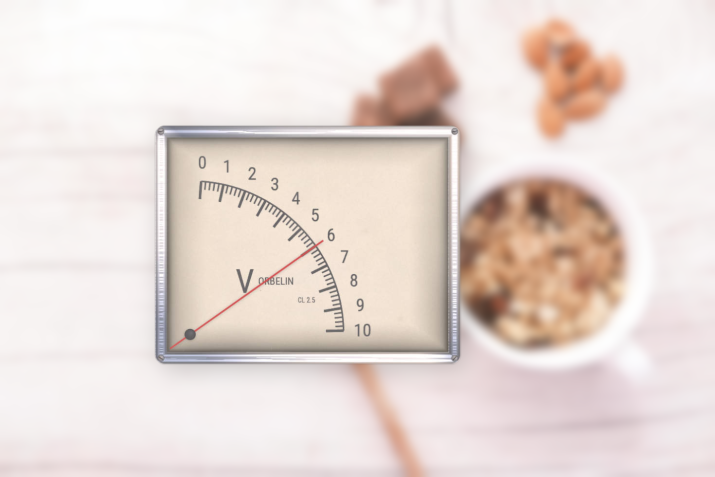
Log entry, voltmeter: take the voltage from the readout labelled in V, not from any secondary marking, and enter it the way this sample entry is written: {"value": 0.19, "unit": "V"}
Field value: {"value": 6, "unit": "V"}
